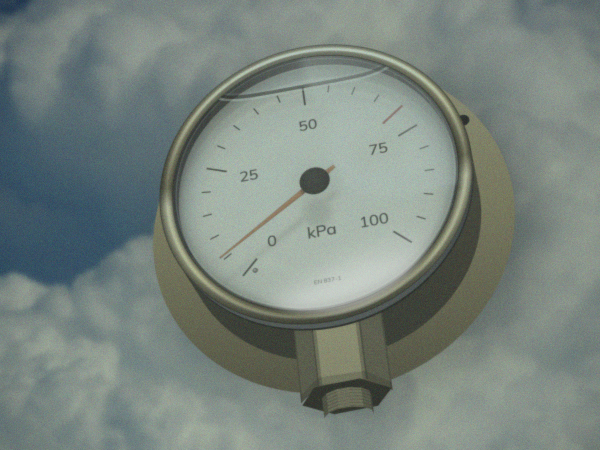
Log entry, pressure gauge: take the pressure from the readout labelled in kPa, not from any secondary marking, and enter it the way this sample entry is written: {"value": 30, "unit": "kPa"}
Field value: {"value": 5, "unit": "kPa"}
